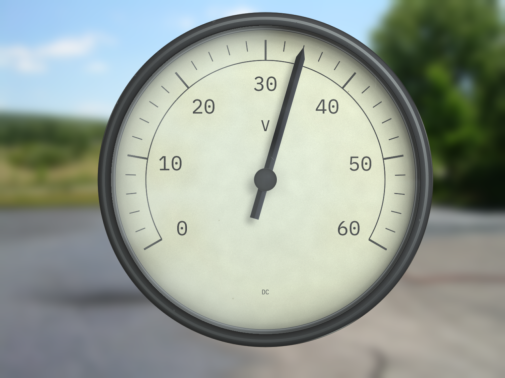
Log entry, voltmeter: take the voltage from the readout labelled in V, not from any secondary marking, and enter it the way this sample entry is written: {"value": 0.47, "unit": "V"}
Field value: {"value": 34, "unit": "V"}
